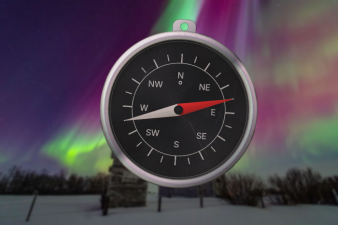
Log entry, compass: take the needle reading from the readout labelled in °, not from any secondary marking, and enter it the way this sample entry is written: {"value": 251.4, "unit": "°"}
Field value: {"value": 75, "unit": "°"}
